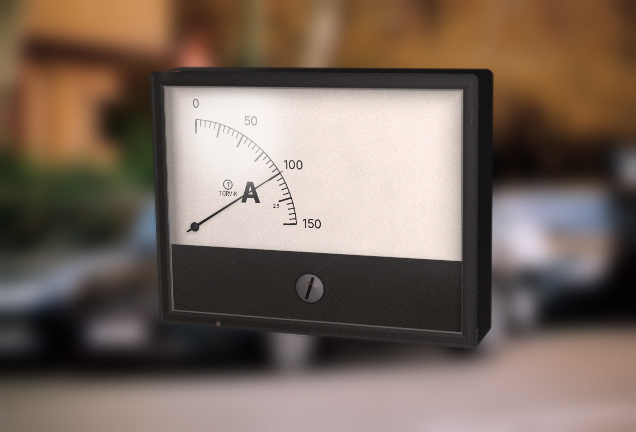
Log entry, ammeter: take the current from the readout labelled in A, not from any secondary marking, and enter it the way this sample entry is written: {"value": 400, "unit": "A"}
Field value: {"value": 100, "unit": "A"}
